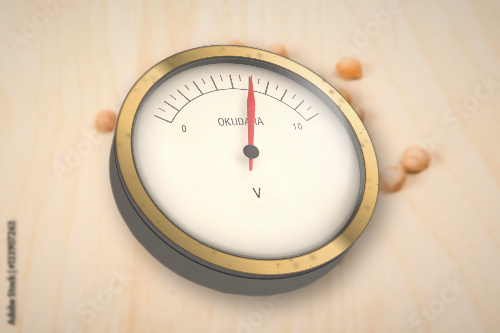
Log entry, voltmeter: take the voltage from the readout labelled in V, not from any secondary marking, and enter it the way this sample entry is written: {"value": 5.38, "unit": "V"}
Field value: {"value": 6, "unit": "V"}
